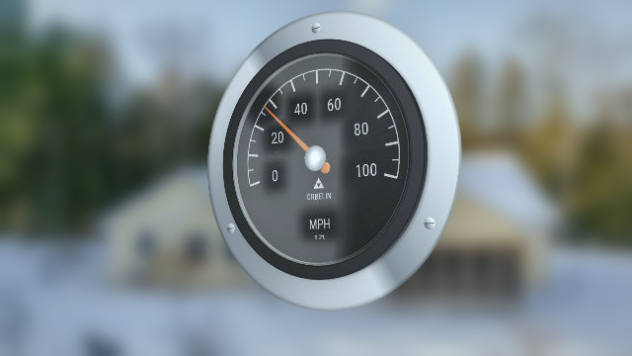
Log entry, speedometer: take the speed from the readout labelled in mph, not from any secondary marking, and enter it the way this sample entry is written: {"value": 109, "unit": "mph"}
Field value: {"value": 27.5, "unit": "mph"}
